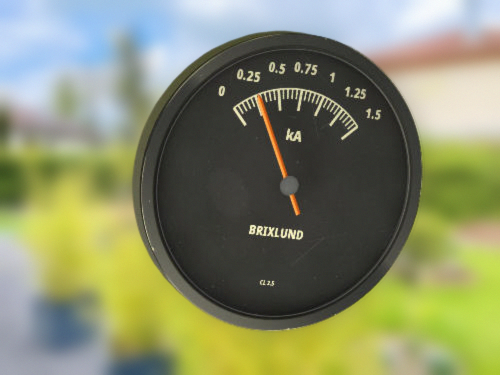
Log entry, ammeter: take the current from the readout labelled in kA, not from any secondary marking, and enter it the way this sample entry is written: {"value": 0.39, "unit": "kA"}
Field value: {"value": 0.25, "unit": "kA"}
